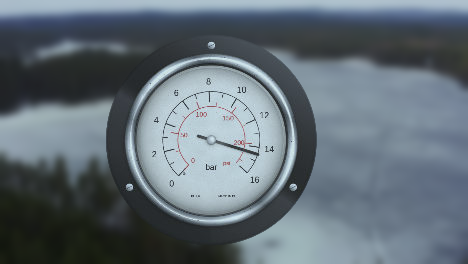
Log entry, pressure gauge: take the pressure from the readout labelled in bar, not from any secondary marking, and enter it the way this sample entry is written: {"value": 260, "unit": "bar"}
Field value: {"value": 14.5, "unit": "bar"}
